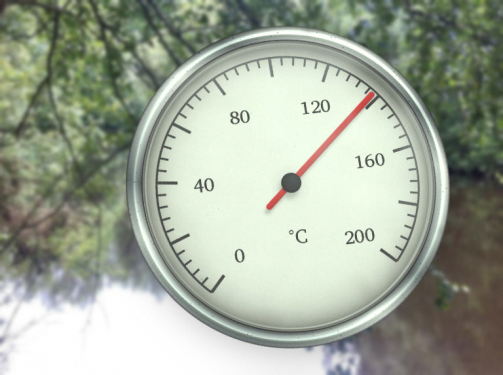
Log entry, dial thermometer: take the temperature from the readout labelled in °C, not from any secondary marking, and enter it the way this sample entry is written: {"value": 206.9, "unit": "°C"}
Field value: {"value": 138, "unit": "°C"}
